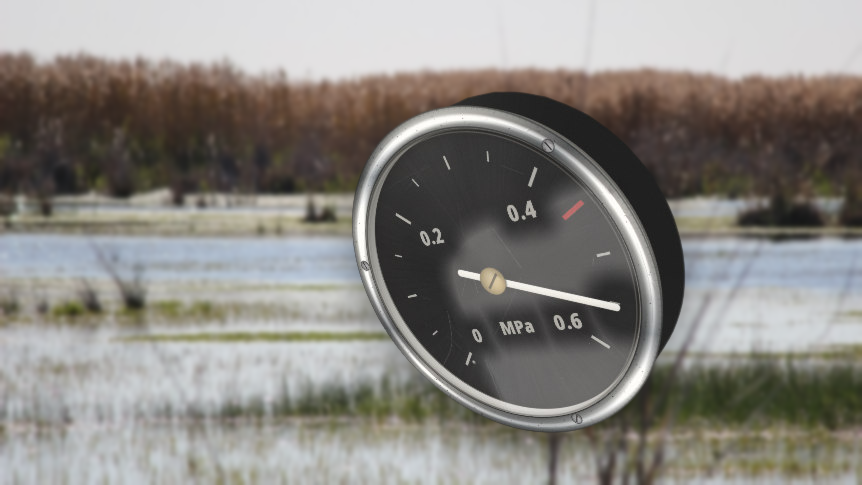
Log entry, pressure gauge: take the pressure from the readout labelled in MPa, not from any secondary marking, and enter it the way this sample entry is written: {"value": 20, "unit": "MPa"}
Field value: {"value": 0.55, "unit": "MPa"}
